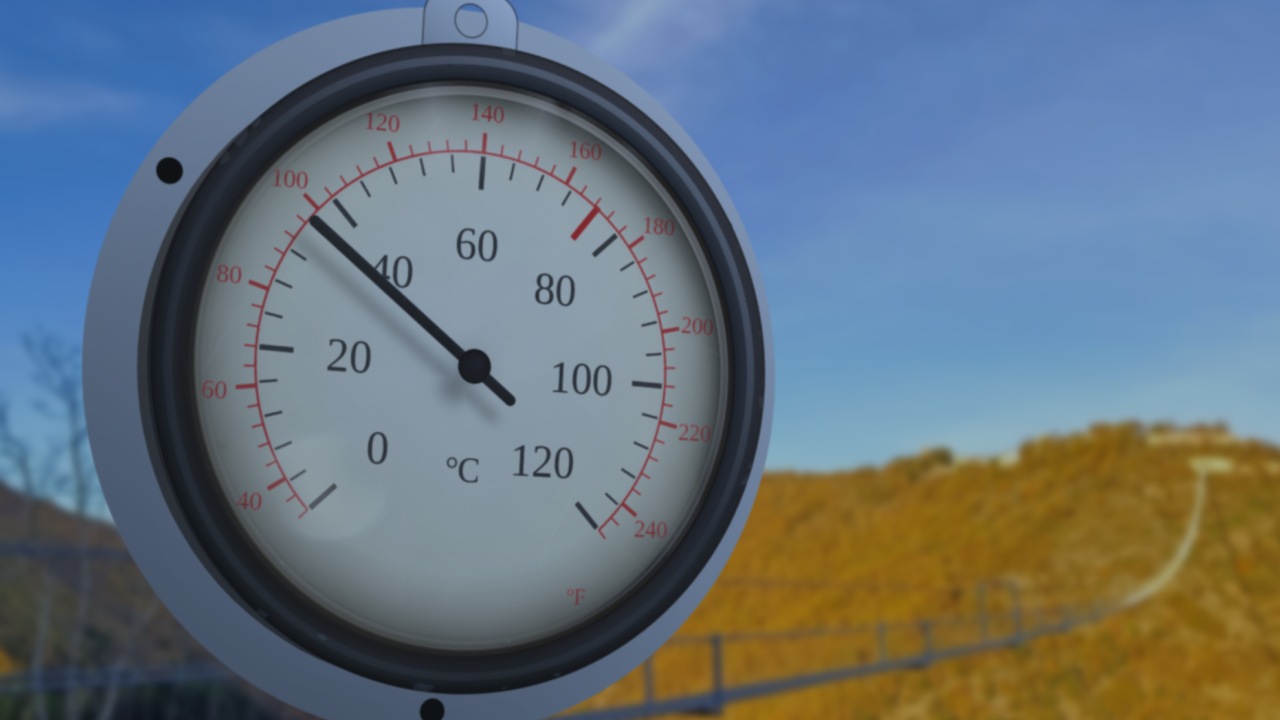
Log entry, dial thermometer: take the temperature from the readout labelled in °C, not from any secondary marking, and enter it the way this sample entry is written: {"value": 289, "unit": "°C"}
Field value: {"value": 36, "unit": "°C"}
